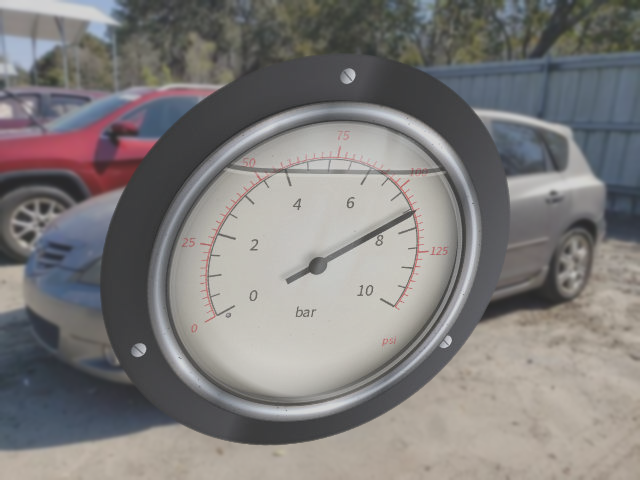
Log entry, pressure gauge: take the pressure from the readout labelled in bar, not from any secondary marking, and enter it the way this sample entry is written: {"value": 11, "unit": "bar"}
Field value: {"value": 7.5, "unit": "bar"}
